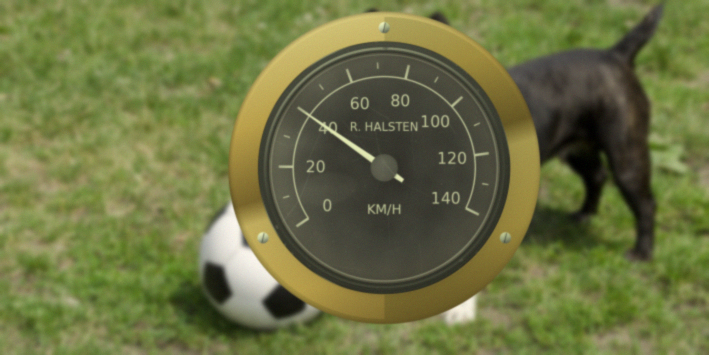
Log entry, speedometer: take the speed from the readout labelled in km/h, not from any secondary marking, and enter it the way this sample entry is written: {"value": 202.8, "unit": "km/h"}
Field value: {"value": 40, "unit": "km/h"}
